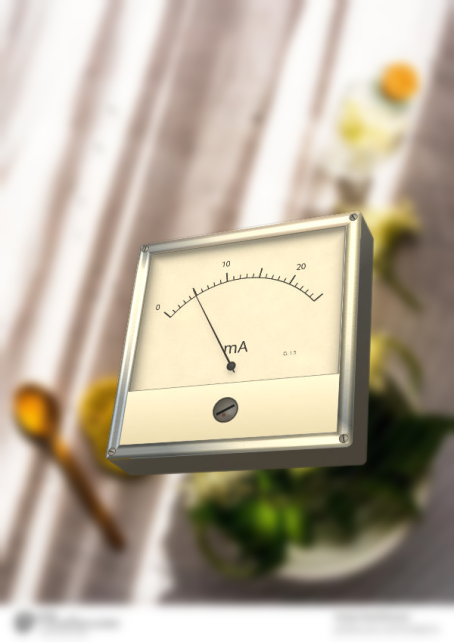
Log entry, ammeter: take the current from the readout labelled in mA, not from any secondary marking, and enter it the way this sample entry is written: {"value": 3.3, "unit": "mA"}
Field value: {"value": 5, "unit": "mA"}
